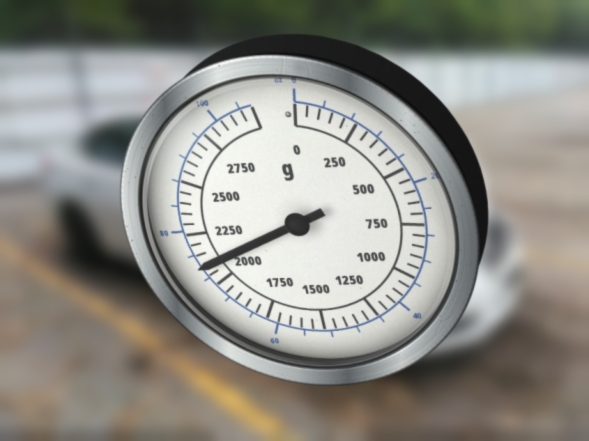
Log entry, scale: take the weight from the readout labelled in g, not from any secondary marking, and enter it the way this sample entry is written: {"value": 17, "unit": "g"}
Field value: {"value": 2100, "unit": "g"}
